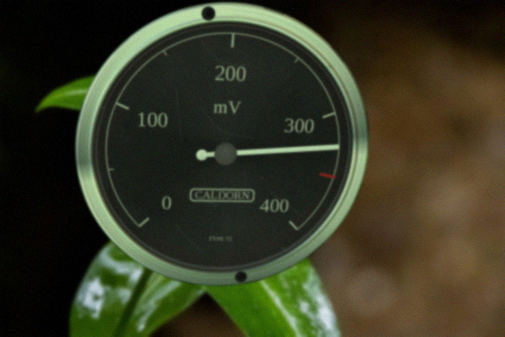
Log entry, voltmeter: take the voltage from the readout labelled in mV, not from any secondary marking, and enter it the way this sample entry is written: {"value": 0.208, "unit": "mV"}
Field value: {"value": 325, "unit": "mV"}
